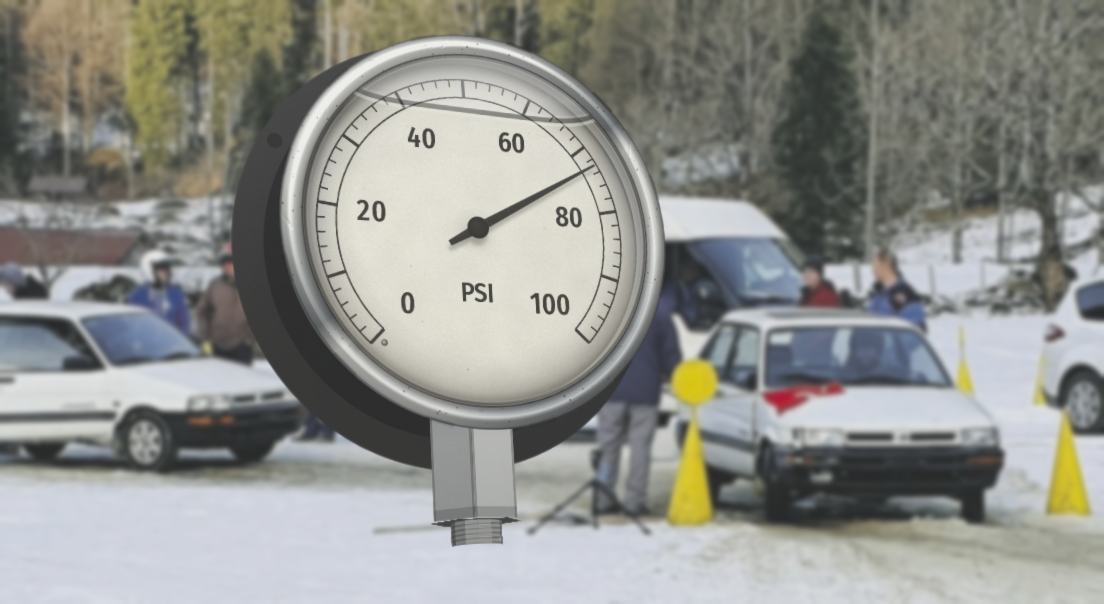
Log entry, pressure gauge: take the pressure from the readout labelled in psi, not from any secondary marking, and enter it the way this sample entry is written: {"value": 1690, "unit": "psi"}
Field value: {"value": 73, "unit": "psi"}
